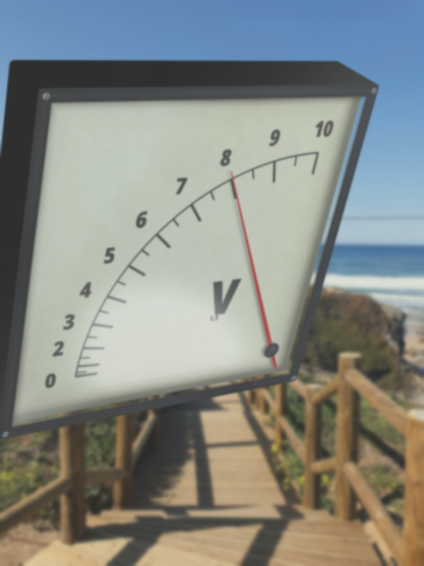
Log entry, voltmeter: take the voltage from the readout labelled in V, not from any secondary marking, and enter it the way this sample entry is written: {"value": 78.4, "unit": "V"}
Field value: {"value": 8, "unit": "V"}
